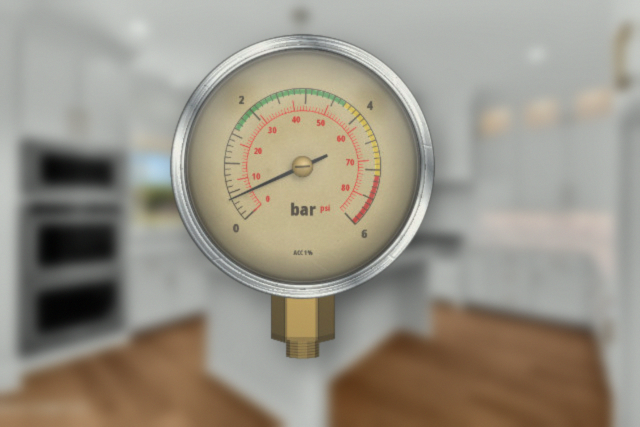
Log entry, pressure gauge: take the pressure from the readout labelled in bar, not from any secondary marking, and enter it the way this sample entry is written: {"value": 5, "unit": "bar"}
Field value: {"value": 0.4, "unit": "bar"}
